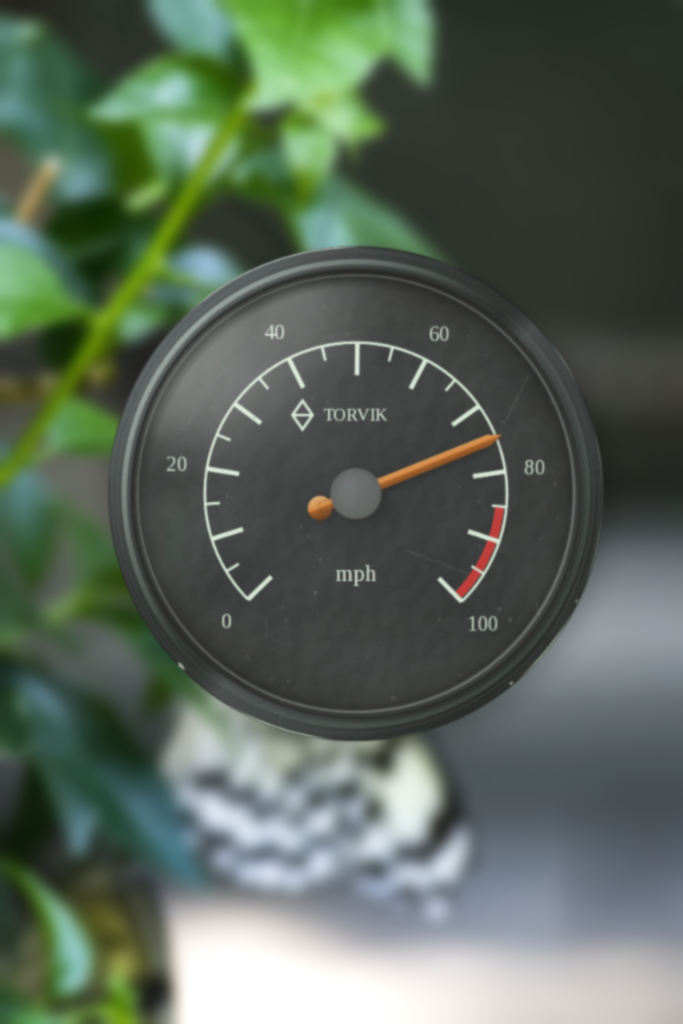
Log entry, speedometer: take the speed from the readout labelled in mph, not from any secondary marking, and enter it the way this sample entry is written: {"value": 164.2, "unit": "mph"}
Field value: {"value": 75, "unit": "mph"}
